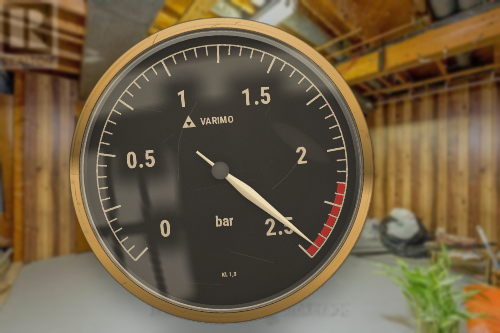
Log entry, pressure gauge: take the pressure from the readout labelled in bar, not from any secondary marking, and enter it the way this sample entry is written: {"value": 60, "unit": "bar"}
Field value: {"value": 2.45, "unit": "bar"}
